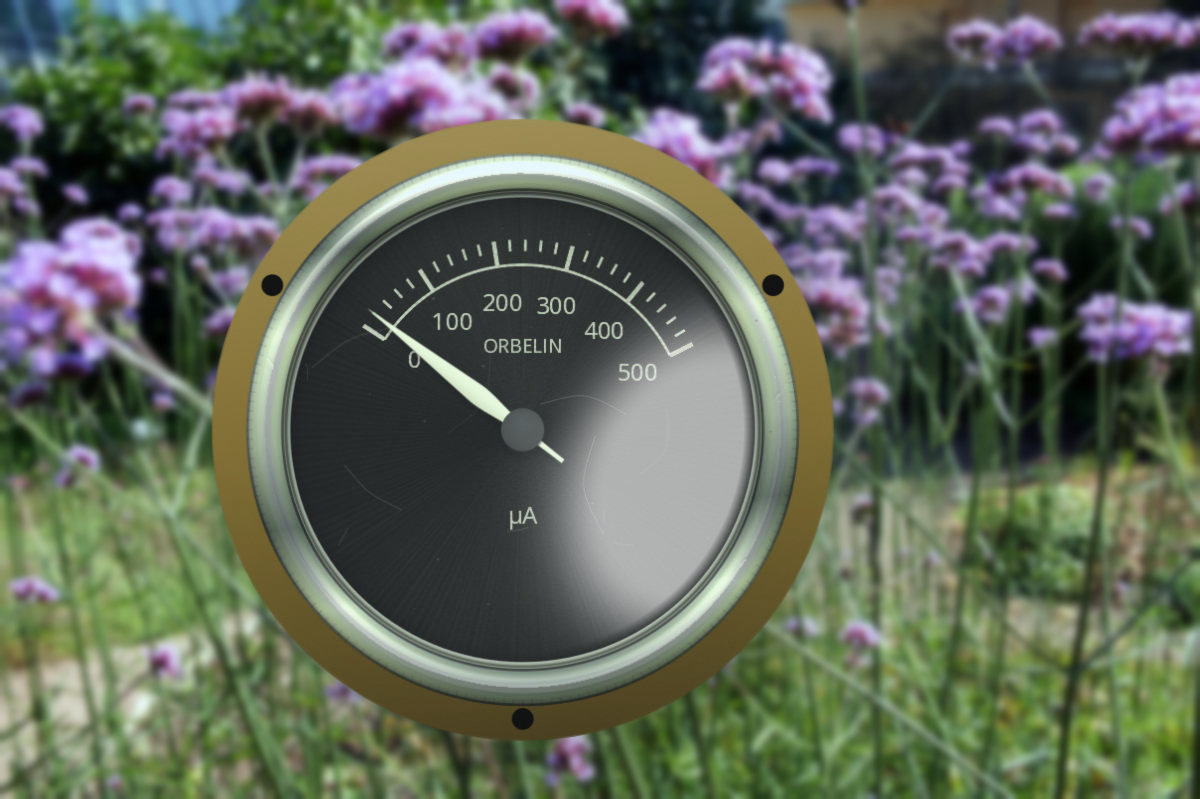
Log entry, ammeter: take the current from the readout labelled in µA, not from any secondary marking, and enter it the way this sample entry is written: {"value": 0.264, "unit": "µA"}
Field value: {"value": 20, "unit": "µA"}
